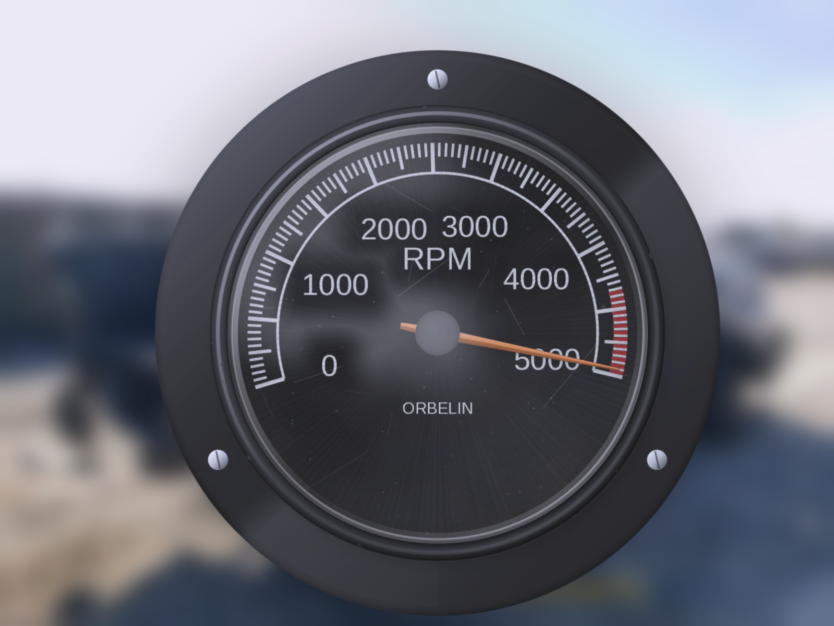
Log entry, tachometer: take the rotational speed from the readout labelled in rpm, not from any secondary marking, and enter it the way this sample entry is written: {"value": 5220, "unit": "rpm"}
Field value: {"value": 4950, "unit": "rpm"}
